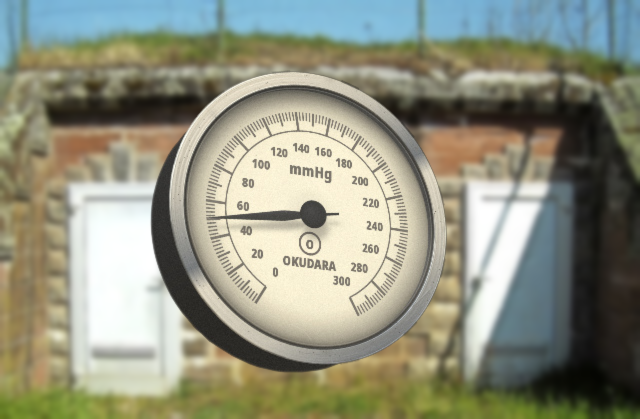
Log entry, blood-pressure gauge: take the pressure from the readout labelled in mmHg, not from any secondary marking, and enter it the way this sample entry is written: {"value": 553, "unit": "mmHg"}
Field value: {"value": 50, "unit": "mmHg"}
